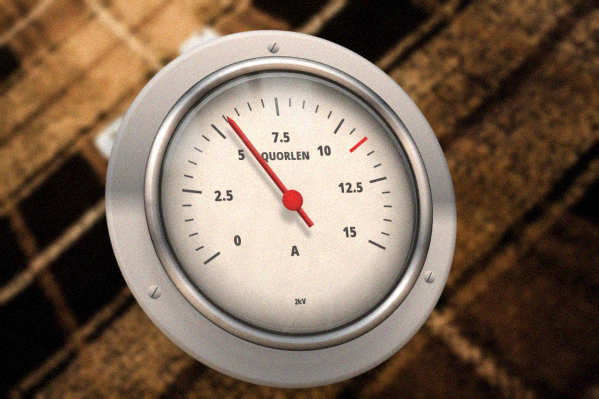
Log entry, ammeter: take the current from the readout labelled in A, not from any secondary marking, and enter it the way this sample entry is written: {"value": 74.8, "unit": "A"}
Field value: {"value": 5.5, "unit": "A"}
